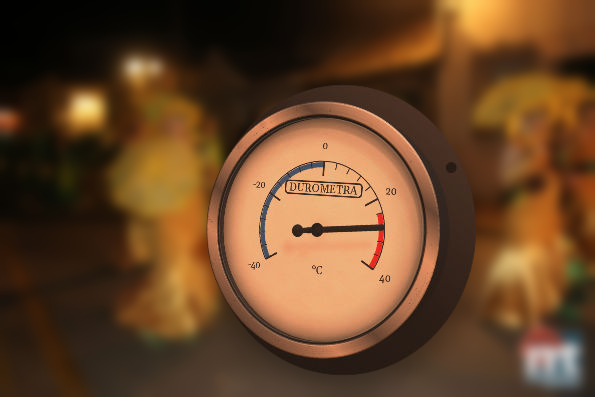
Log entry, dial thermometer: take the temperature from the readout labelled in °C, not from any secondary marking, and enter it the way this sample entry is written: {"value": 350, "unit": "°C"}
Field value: {"value": 28, "unit": "°C"}
